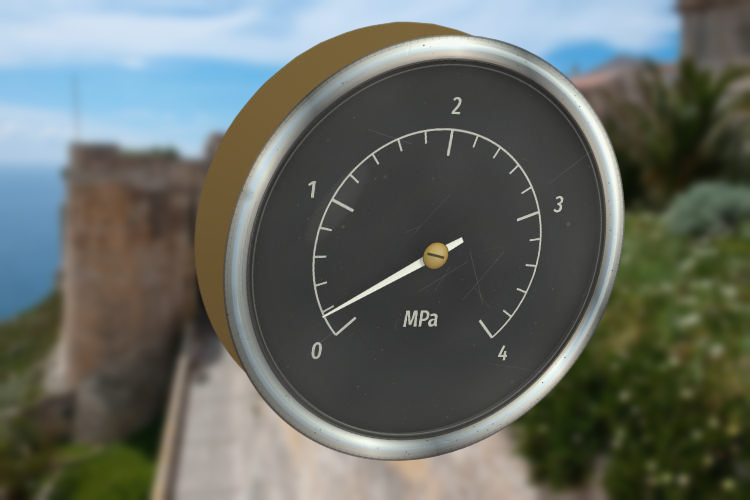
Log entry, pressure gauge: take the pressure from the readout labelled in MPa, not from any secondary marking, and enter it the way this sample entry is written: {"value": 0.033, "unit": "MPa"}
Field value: {"value": 0.2, "unit": "MPa"}
